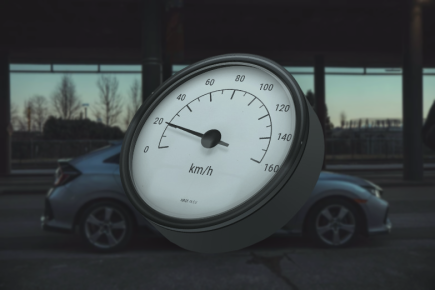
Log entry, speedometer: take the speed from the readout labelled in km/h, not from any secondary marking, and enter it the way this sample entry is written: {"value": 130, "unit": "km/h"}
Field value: {"value": 20, "unit": "km/h"}
